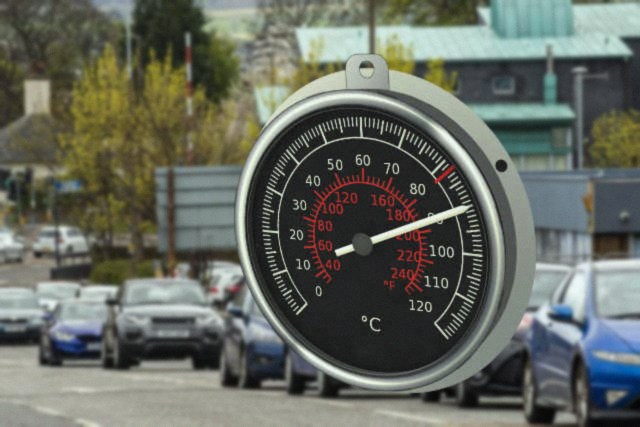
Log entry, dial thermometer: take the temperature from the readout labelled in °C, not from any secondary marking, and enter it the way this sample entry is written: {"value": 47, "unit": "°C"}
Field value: {"value": 90, "unit": "°C"}
